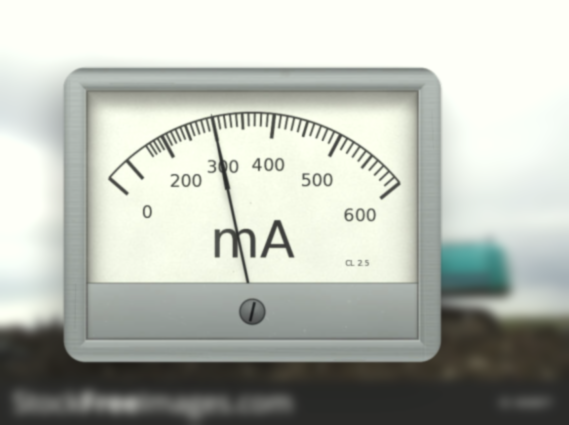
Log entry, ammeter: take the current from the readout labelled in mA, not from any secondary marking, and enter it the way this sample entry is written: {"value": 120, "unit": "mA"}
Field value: {"value": 300, "unit": "mA"}
